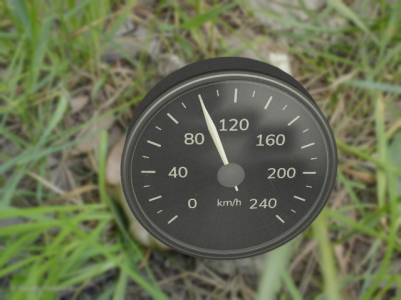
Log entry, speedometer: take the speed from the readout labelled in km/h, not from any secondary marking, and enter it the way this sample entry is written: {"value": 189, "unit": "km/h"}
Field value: {"value": 100, "unit": "km/h"}
